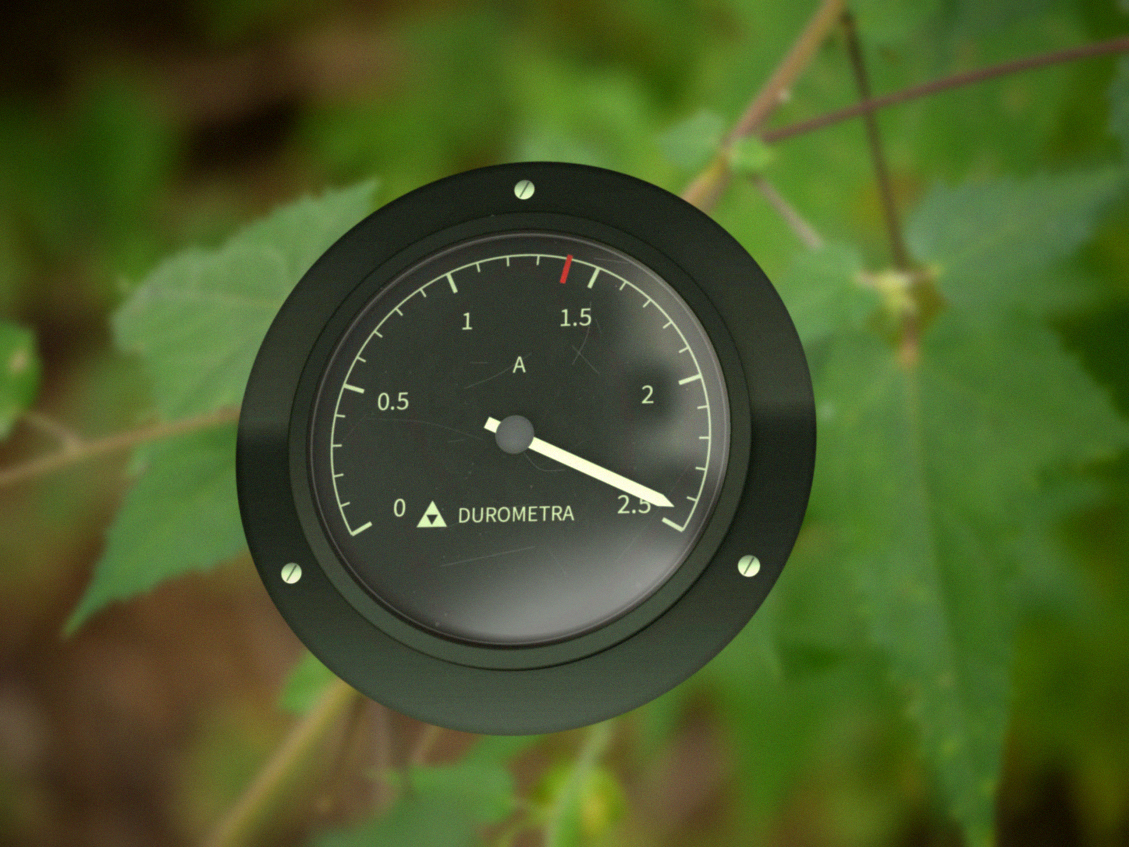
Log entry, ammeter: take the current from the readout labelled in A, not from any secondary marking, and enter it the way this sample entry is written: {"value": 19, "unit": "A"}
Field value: {"value": 2.45, "unit": "A"}
